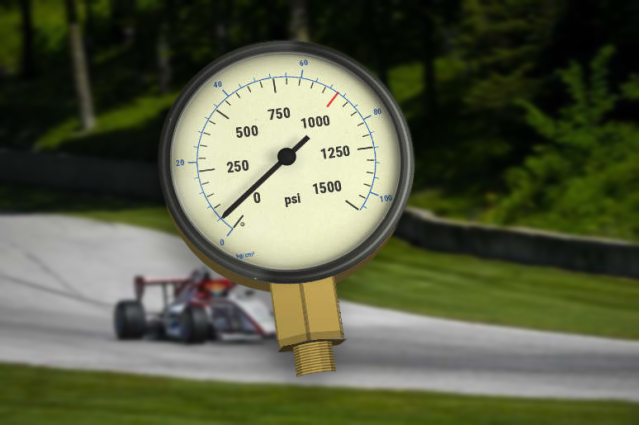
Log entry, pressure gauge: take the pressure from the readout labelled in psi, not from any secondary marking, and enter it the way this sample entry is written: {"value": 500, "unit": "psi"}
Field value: {"value": 50, "unit": "psi"}
